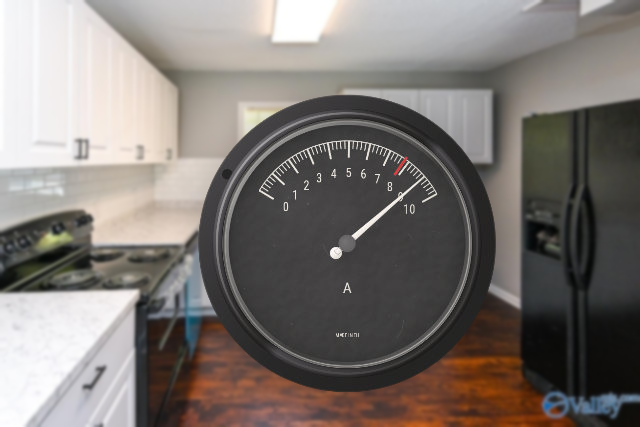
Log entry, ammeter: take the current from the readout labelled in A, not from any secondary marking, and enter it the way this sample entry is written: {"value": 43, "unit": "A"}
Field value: {"value": 9, "unit": "A"}
